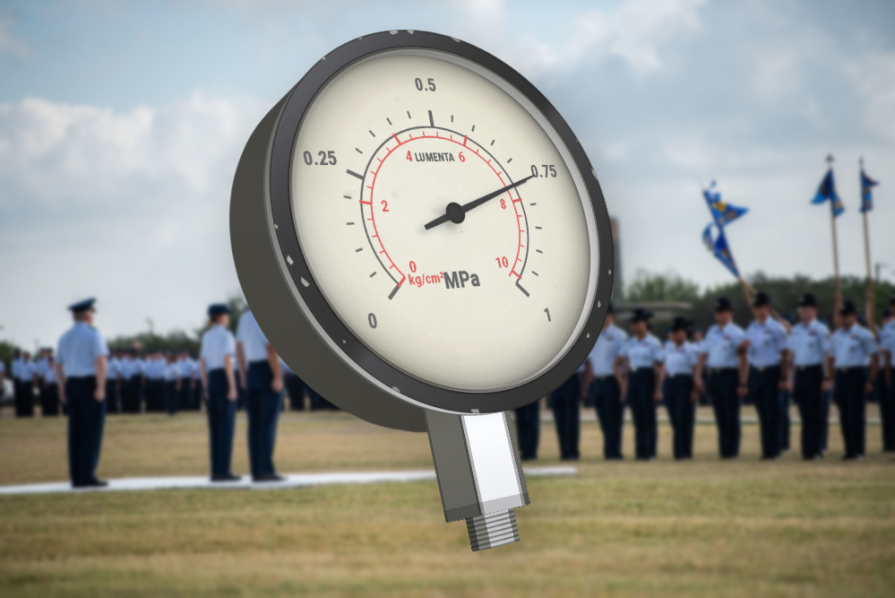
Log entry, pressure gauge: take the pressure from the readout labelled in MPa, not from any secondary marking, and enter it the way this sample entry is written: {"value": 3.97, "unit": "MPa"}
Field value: {"value": 0.75, "unit": "MPa"}
